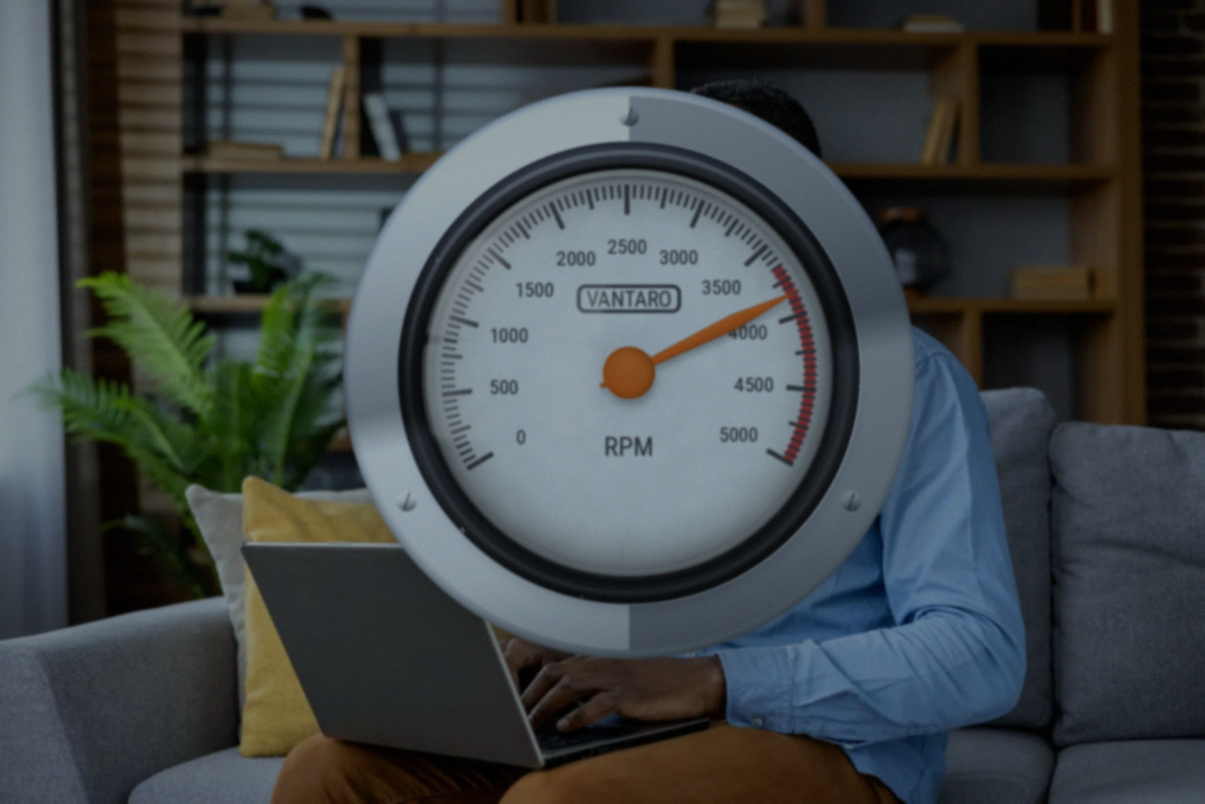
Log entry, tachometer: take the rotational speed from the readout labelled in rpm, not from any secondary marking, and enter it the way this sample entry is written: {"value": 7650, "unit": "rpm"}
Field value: {"value": 3850, "unit": "rpm"}
